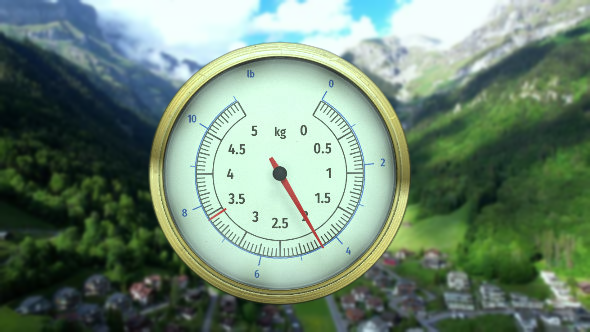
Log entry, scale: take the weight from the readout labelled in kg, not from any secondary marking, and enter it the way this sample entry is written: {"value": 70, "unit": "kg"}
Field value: {"value": 2, "unit": "kg"}
